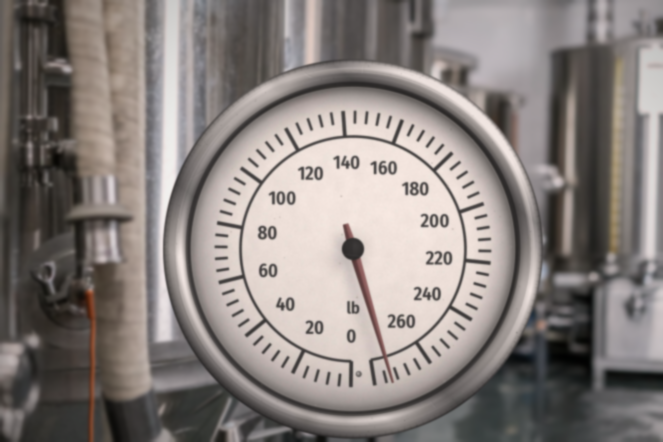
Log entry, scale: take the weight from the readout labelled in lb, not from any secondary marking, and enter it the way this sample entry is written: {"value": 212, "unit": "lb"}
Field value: {"value": 274, "unit": "lb"}
